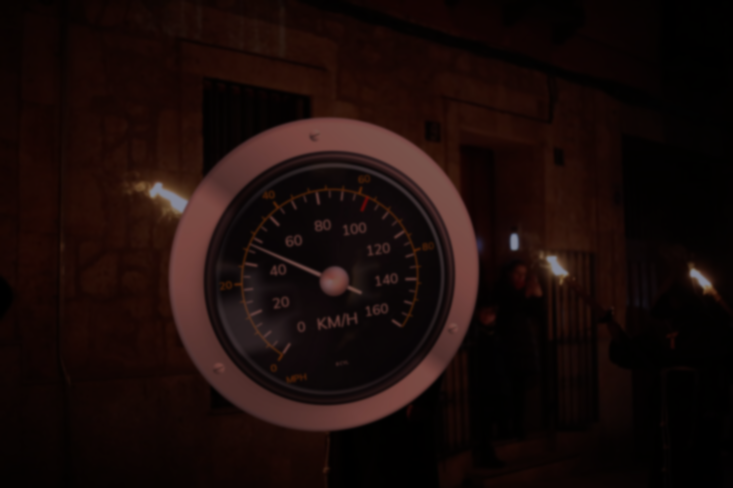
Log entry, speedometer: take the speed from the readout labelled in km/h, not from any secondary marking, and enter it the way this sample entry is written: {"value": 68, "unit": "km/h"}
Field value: {"value": 47.5, "unit": "km/h"}
